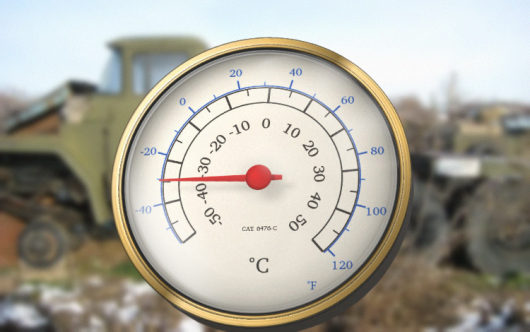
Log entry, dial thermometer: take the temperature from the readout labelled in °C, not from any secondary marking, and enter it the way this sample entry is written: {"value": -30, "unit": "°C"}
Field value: {"value": -35, "unit": "°C"}
